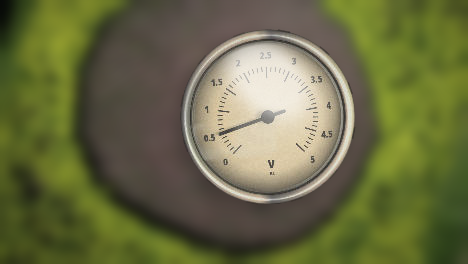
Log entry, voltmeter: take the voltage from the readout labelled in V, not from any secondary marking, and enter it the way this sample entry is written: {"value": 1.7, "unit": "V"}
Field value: {"value": 0.5, "unit": "V"}
